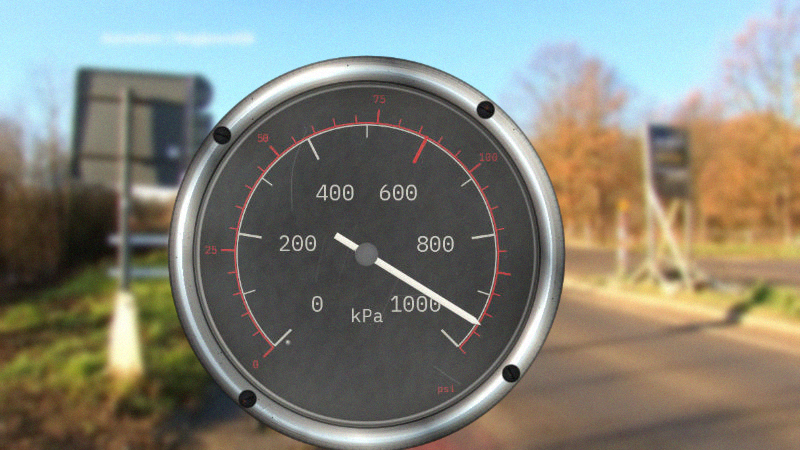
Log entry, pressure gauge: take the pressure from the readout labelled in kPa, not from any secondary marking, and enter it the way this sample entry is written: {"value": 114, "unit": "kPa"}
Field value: {"value": 950, "unit": "kPa"}
